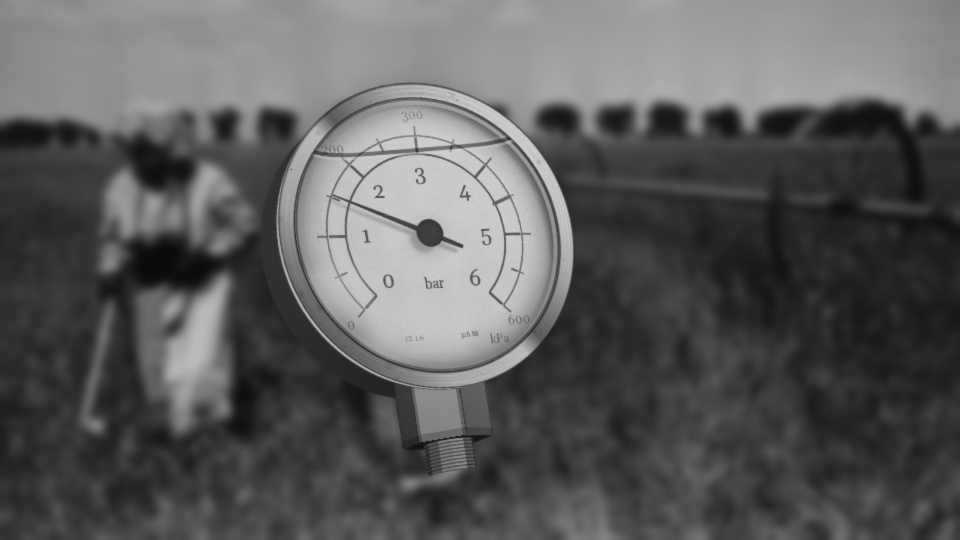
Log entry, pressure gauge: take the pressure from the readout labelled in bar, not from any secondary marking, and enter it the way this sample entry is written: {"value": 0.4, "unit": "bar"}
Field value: {"value": 1.5, "unit": "bar"}
